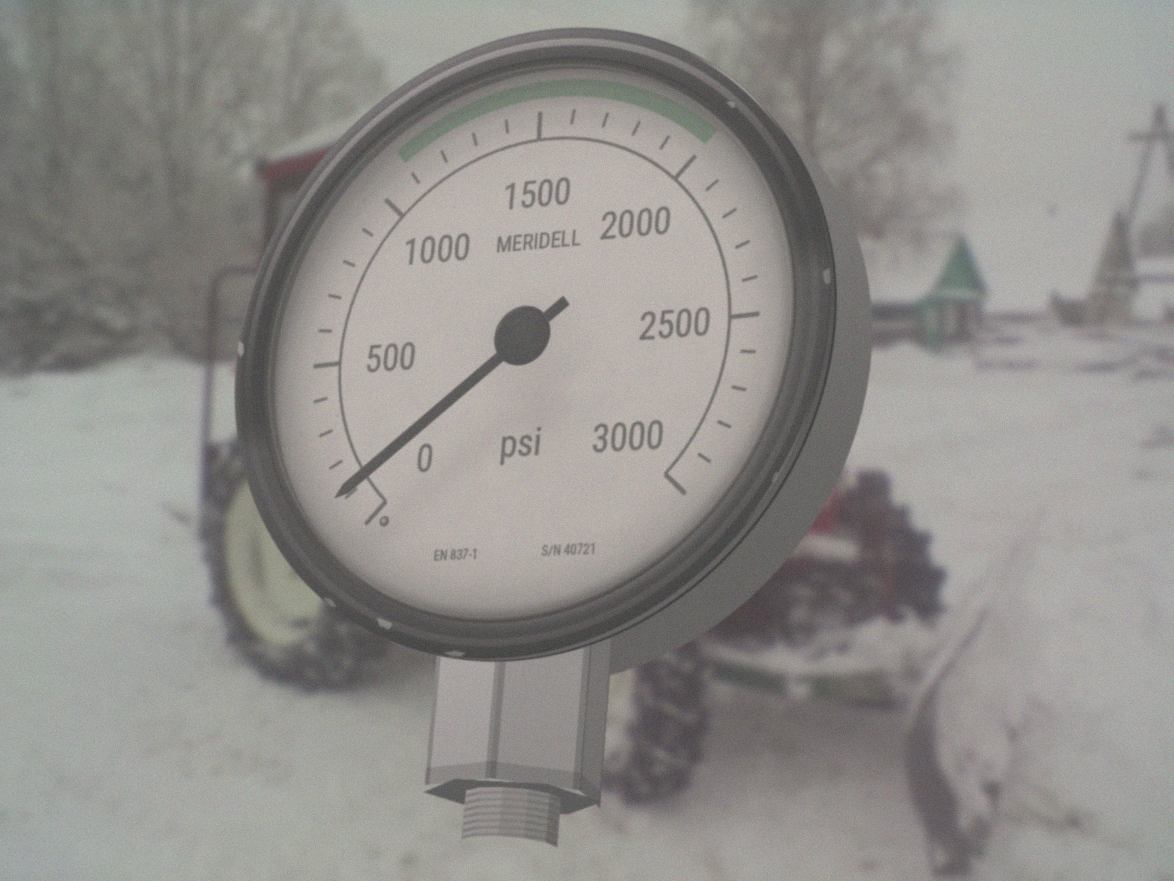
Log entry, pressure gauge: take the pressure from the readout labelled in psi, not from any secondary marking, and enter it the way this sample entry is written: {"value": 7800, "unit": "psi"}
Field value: {"value": 100, "unit": "psi"}
